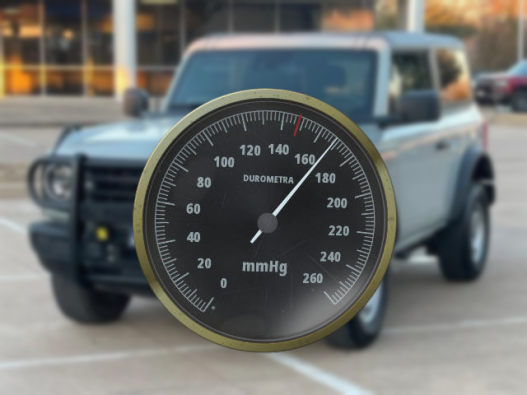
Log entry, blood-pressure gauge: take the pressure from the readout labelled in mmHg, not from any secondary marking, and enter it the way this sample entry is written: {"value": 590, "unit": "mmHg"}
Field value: {"value": 168, "unit": "mmHg"}
